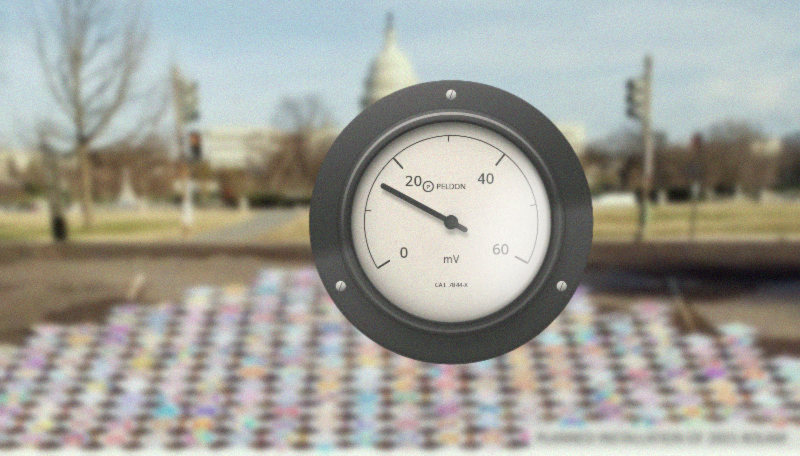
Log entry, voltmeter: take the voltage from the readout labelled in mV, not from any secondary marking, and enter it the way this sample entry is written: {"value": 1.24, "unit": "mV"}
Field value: {"value": 15, "unit": "mV"}
